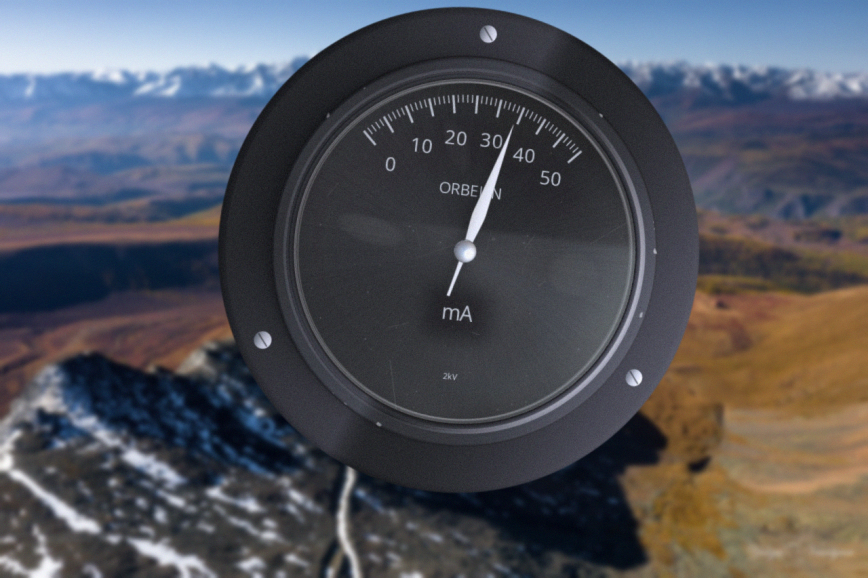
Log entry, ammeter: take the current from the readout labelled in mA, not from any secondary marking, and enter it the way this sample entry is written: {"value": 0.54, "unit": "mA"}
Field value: {"value": 34, "unit": "mA"}
